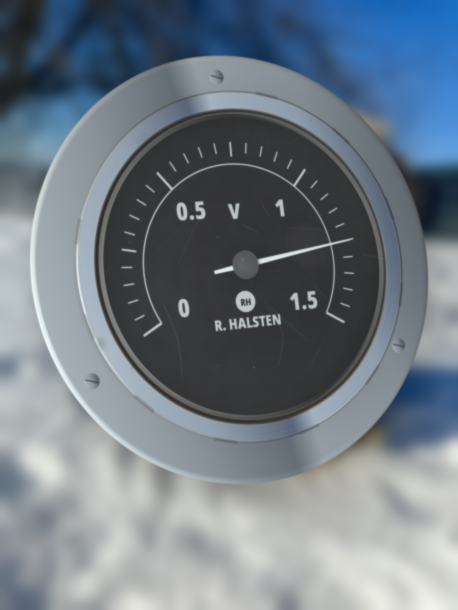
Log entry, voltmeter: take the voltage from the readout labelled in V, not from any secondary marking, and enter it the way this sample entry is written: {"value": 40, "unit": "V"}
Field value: {"value": 1.25, "unit": "V"}
